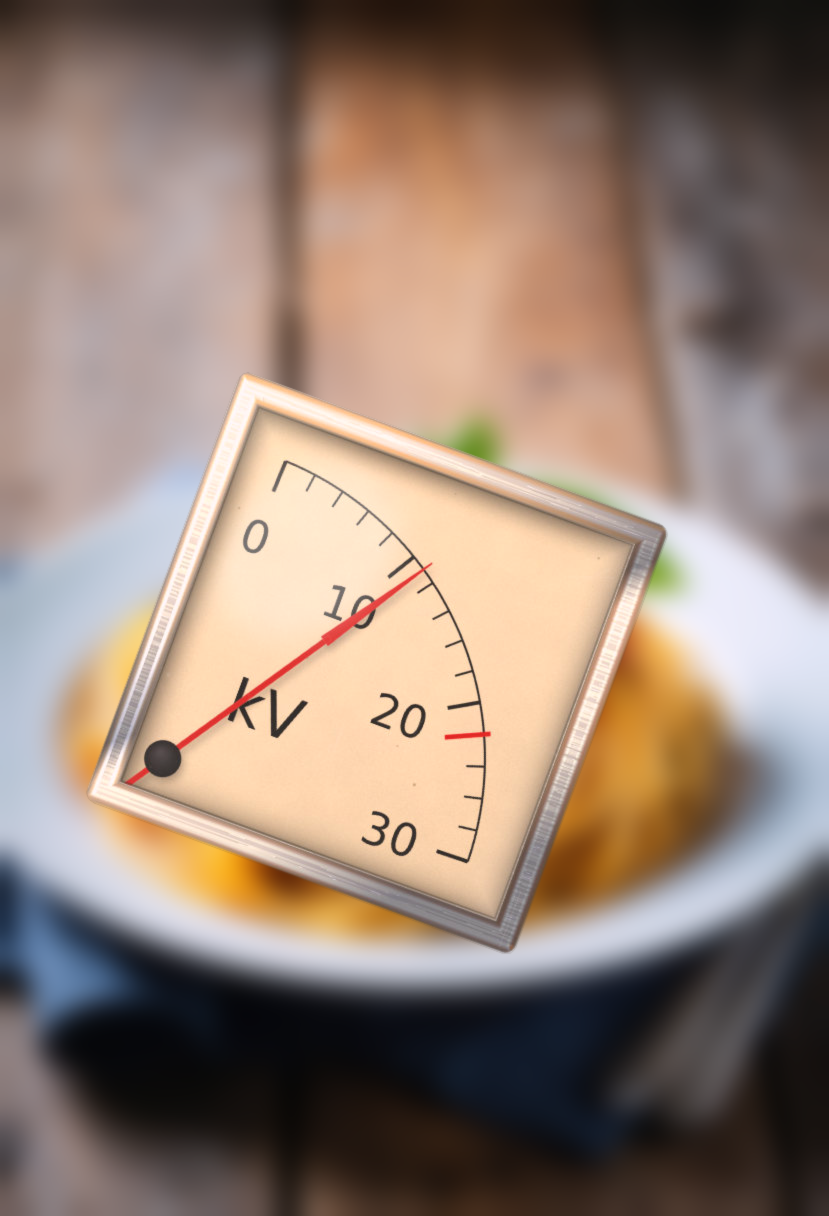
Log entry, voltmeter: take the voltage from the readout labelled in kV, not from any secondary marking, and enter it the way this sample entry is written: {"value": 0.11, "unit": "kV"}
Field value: {"value": 11, "unit": "kV"}
